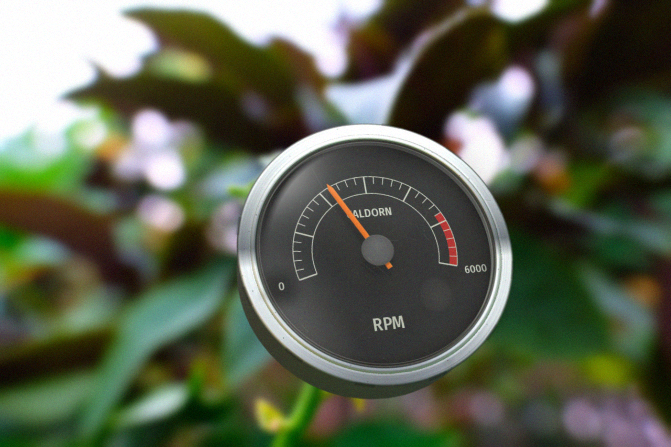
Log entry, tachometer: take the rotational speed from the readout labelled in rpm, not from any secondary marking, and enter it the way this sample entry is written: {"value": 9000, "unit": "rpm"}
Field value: {"value": 2200, "unit": "rpm"}
